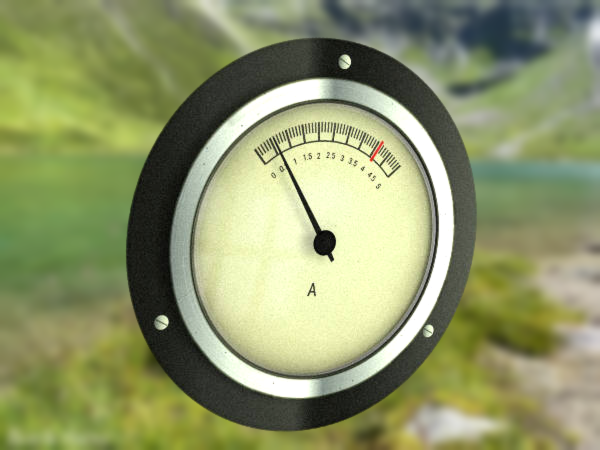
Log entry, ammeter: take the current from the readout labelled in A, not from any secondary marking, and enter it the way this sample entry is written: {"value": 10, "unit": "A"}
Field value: {"value": 0.5, "unit": "A"}
